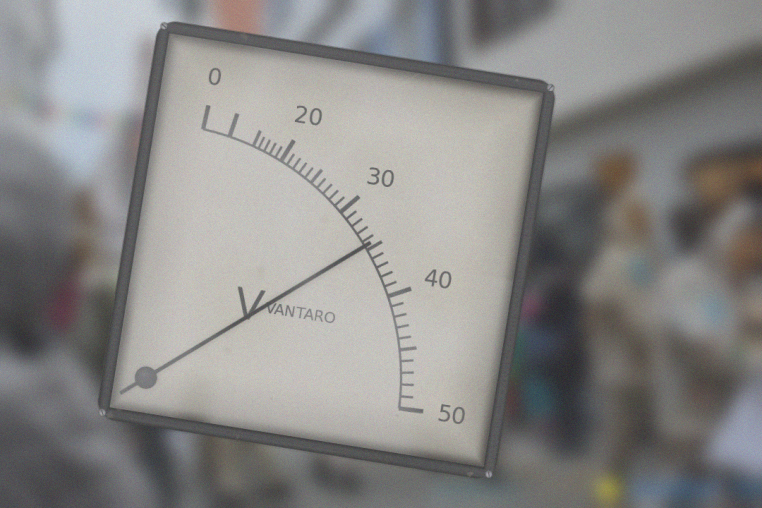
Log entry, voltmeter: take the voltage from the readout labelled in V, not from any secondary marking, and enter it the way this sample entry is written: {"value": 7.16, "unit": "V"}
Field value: {"value": 34.5, "unit": "V"}
